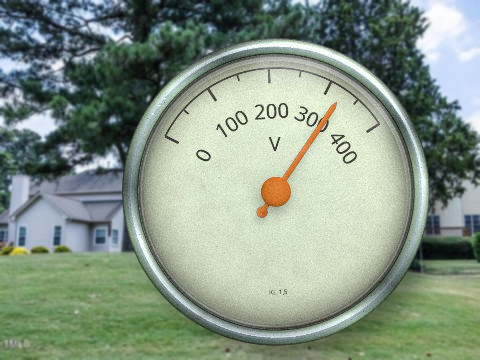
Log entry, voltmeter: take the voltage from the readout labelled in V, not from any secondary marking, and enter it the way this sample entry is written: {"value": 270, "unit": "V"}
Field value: {"value": 325, "unit": "V"}
